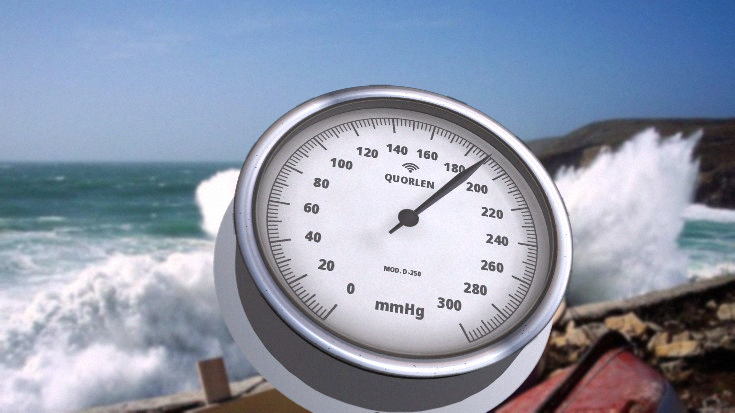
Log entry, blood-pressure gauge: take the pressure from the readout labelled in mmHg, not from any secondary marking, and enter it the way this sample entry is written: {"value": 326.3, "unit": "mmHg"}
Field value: {"value": 190, "unit": "mmHg"}
